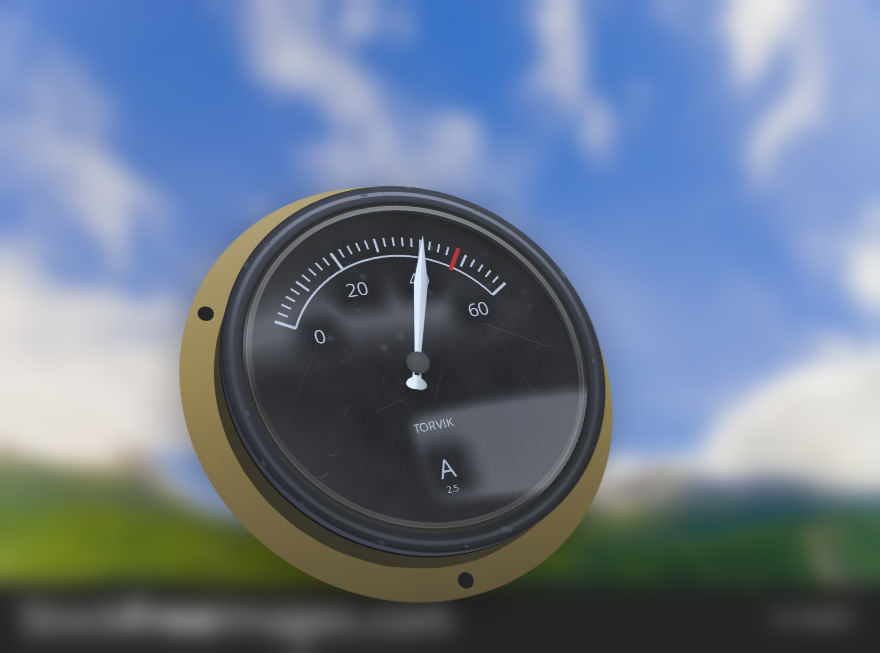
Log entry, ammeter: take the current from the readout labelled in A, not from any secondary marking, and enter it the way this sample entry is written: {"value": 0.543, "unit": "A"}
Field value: {"value": 40, "unit": "A"}
